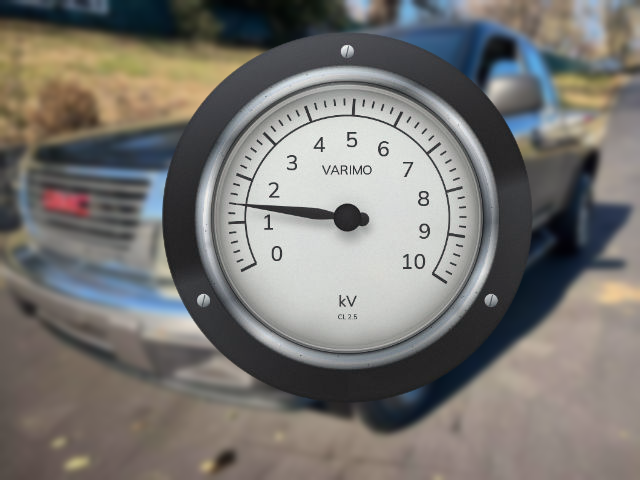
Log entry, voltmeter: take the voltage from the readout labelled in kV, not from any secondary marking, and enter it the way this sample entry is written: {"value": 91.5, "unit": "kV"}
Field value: {"value": 1.4, "unit": "kV"}
